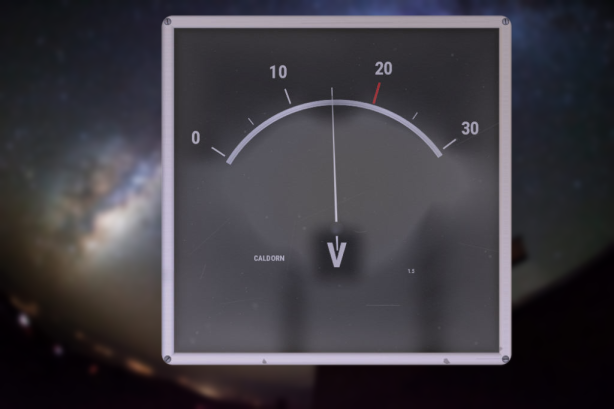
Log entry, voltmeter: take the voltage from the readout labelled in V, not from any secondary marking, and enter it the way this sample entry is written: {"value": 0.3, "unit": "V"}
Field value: {"value": 15, "unit": "V"}
